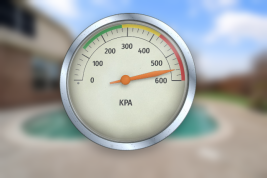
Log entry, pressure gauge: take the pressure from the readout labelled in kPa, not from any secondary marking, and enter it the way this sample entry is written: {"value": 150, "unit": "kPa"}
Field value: {"value": 560, "unit": "kPa"}
